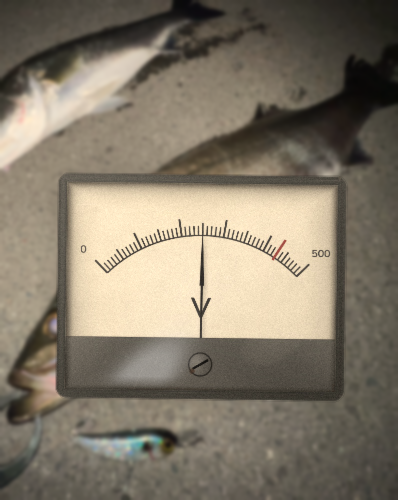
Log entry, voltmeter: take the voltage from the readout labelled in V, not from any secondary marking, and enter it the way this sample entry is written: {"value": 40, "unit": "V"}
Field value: {"value": 250, "unit": "V"}
